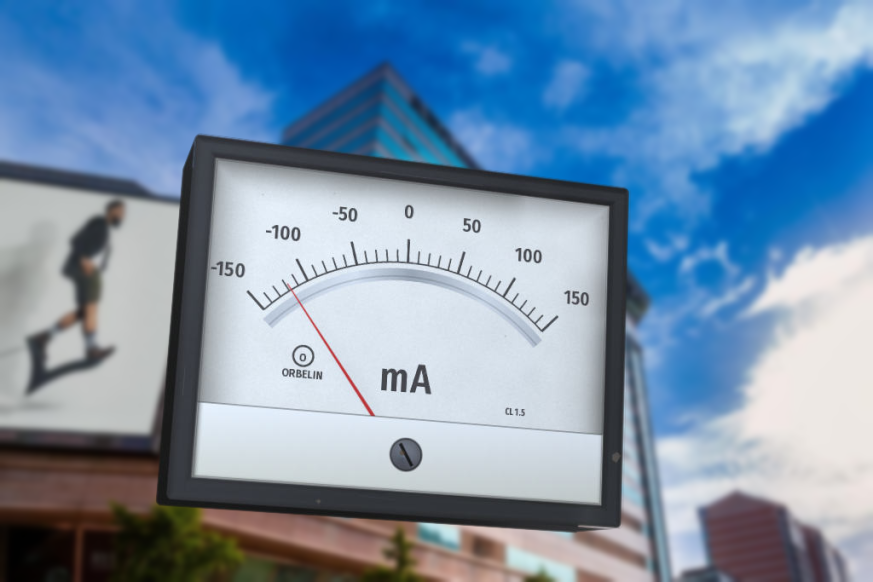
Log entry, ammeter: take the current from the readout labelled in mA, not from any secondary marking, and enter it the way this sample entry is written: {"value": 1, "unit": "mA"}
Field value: {"value": -120, "unit": "mA"}
